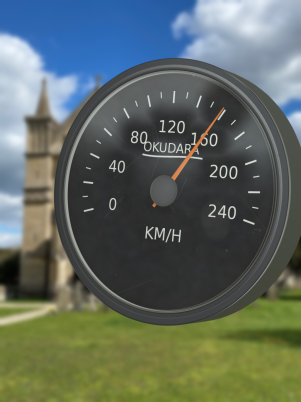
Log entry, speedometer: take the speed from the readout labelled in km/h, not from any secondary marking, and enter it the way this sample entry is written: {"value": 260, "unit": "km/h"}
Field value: {"value": 160, "unit": "km/h"}
